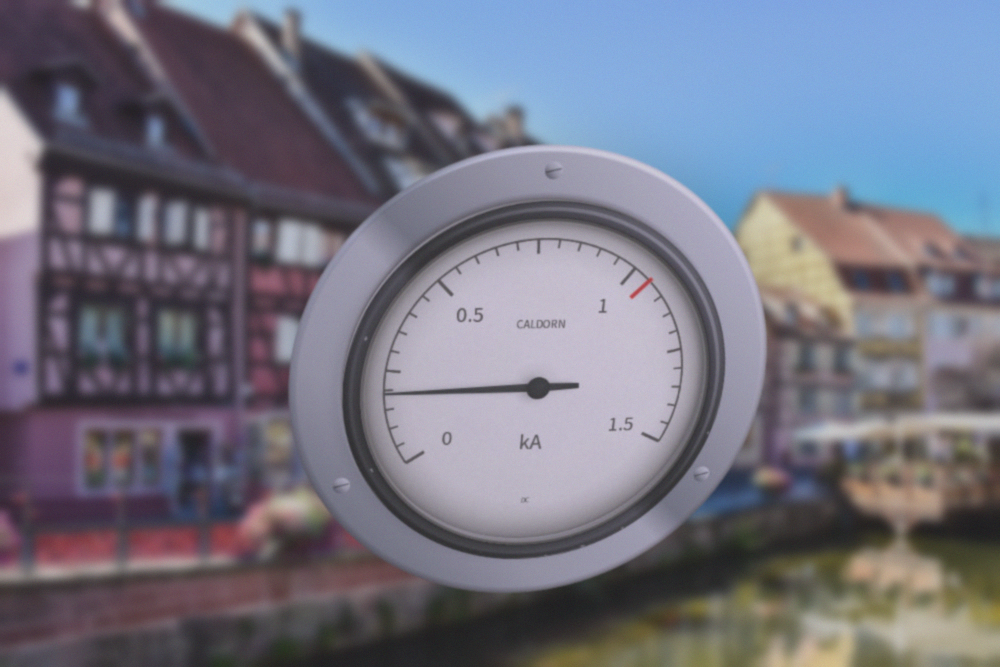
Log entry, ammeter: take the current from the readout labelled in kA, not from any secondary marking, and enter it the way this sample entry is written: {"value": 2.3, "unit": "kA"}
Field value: {"value": 0.2, "unit": "kA"}
